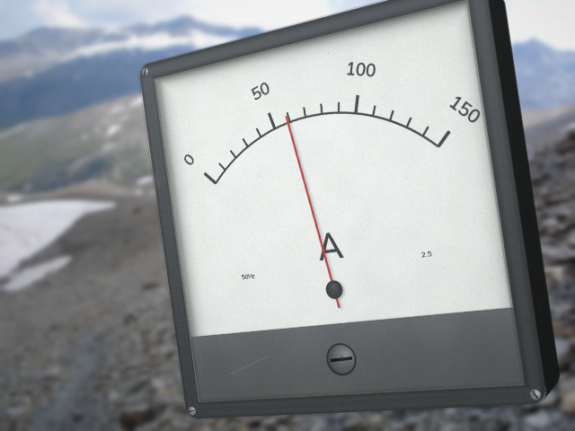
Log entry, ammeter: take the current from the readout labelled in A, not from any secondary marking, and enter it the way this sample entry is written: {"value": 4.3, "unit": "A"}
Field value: {"value": 60, "unit": "A"}
